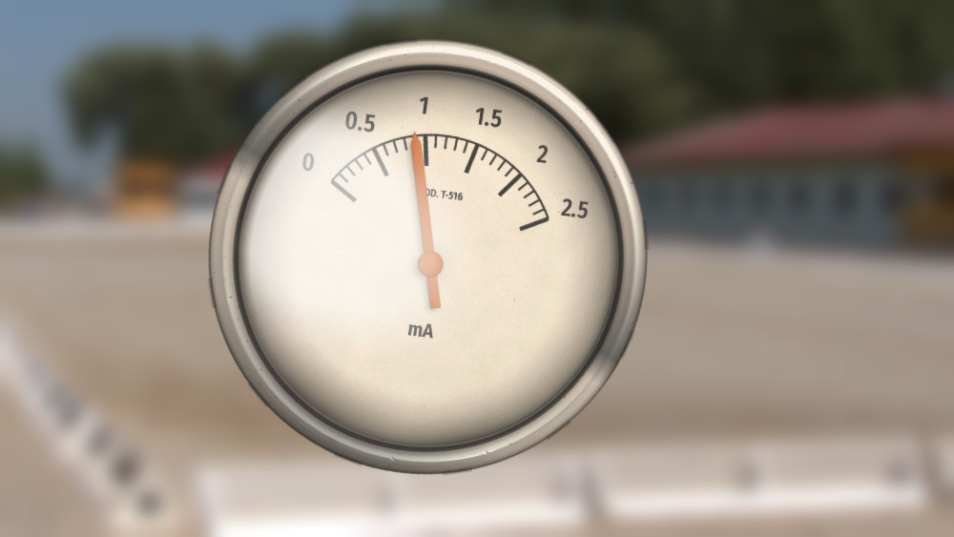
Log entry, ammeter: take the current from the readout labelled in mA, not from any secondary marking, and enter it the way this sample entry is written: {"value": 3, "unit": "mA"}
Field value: {"value": 0.9, "unit": "mA"}
